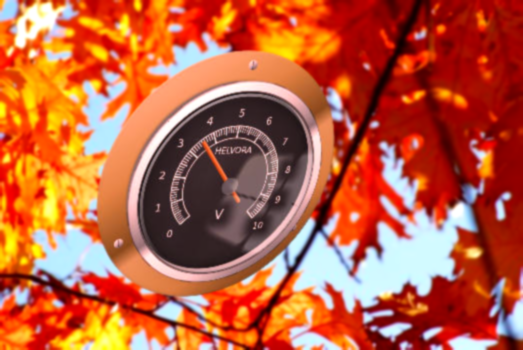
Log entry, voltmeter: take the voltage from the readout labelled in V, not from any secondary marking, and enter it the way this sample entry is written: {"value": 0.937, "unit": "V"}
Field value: {"value": 3.5, "unit": "V"}
